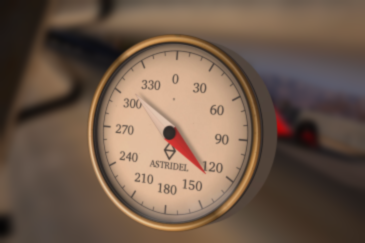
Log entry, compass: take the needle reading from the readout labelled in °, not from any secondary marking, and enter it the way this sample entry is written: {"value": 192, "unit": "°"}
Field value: {"value": 130, "unit": "°"}
